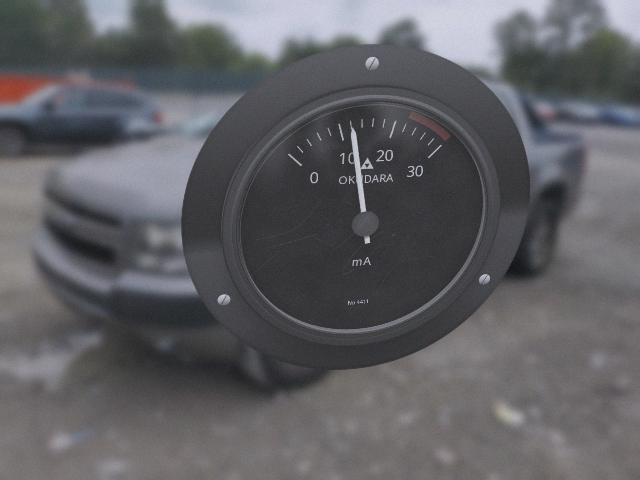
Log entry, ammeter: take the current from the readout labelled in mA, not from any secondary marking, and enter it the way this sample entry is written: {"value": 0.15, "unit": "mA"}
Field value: {"value": 12, "unit": "mA"}
